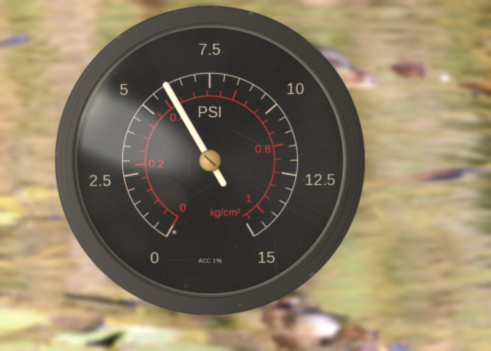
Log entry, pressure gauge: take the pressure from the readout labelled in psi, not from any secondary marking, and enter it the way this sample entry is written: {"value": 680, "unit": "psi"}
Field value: {"value": 6, "unit": "psi"}
